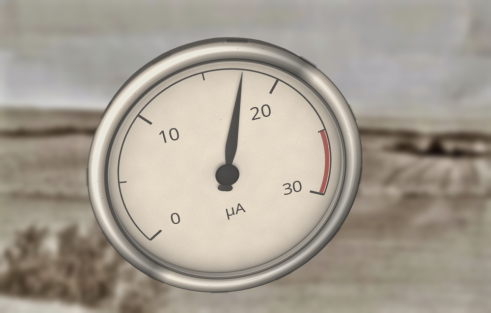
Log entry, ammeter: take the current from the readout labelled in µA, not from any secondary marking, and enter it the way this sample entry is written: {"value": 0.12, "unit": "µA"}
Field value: {"value": 17.5, "unit": "µA"}
